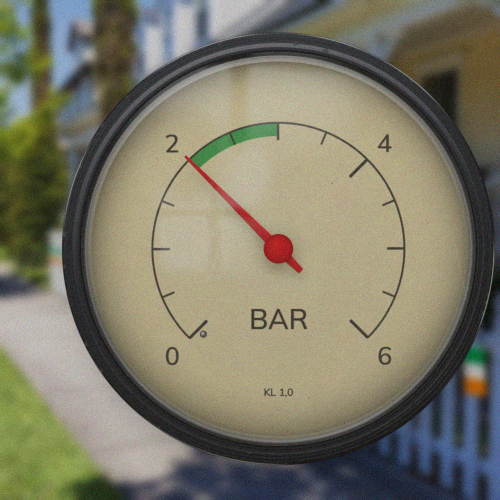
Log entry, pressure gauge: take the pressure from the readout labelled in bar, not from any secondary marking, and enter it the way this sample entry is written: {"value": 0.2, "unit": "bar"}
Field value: {"value": 2, "unit": "bar"}
